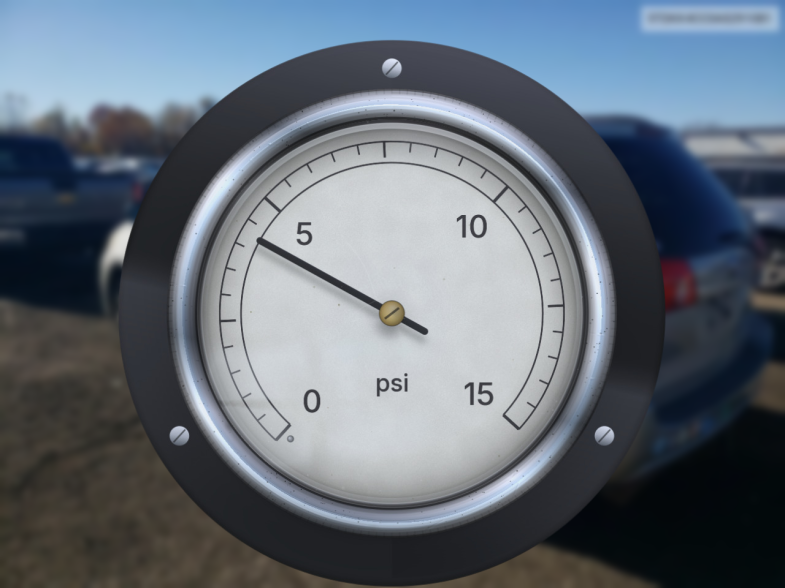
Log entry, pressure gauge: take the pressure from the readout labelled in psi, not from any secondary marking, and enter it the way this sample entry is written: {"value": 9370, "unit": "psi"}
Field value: {"value": 4.25, "unit": "psi"}
